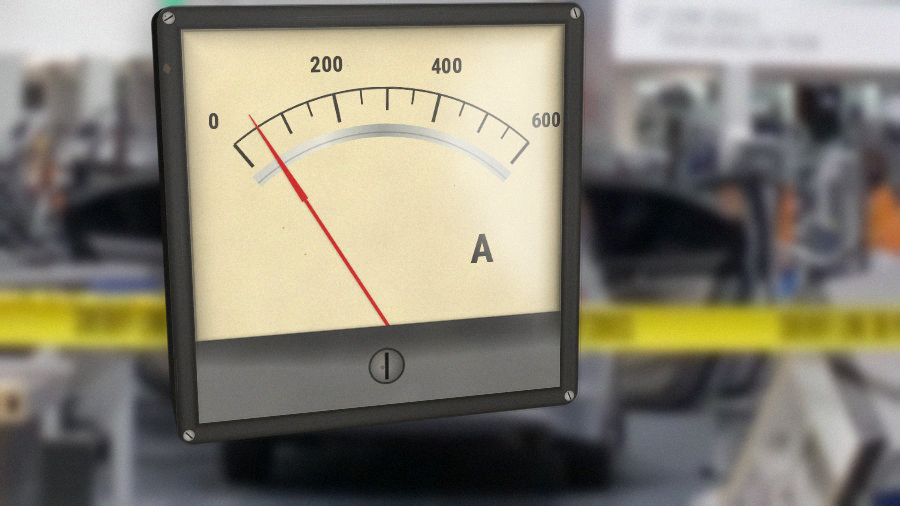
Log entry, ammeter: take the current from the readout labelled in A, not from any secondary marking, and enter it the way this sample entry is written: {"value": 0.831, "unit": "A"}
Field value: {"value": 50, "unit": "A"}
